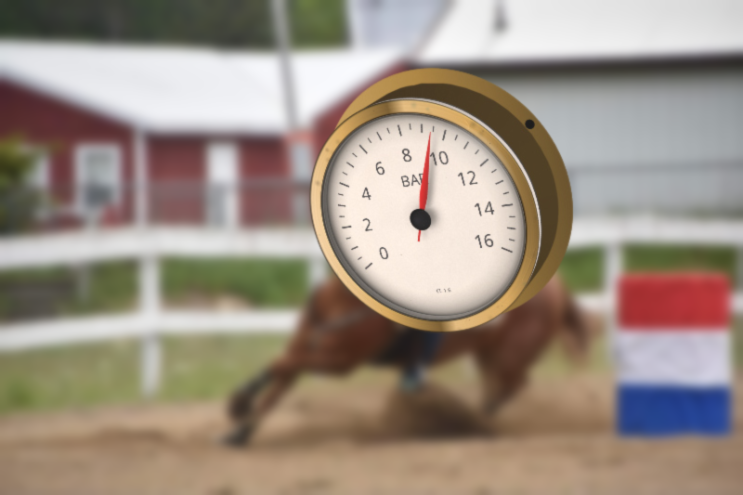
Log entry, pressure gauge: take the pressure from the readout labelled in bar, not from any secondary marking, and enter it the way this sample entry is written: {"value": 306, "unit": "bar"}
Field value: {"value": 9.5, "unit": "bar"}
